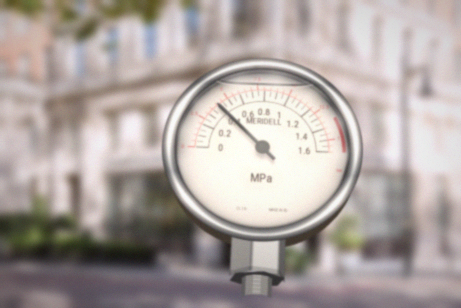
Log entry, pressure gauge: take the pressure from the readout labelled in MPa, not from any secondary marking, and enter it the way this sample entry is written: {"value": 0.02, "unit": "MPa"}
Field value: {"value": 0.4, "unit": "MPa"}
